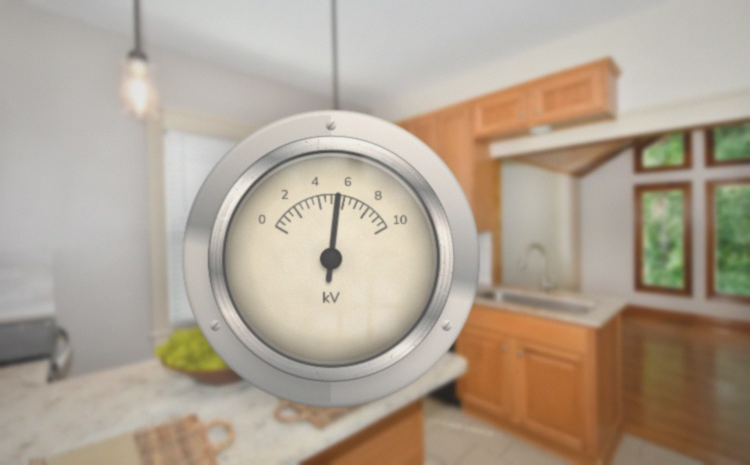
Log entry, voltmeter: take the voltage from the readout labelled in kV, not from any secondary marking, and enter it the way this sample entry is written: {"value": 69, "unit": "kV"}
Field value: {"value": 5.5, "unit": "kV"}
